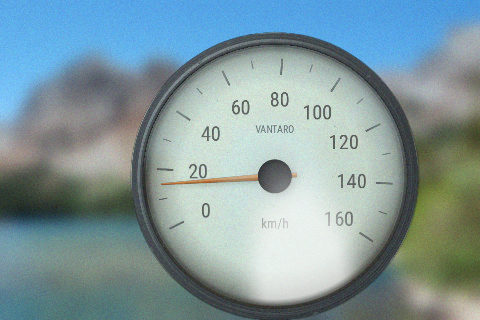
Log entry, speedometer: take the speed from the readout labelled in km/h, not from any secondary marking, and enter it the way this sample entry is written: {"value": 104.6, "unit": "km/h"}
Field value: {"value": 15, "unit": "km/h"}
